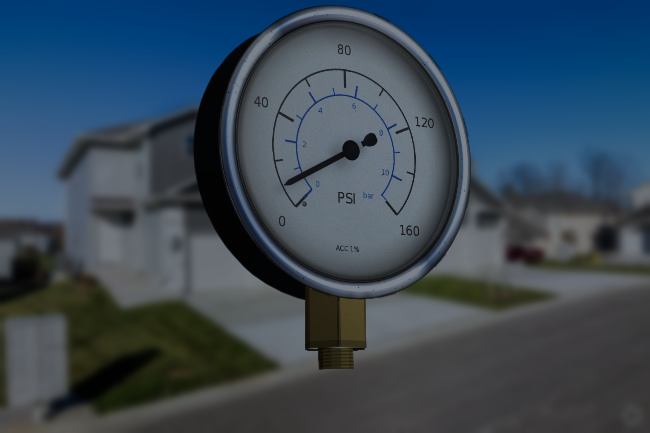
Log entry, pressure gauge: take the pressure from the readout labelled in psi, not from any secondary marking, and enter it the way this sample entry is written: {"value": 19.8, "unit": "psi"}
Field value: {"value": 10, "unit": "psi"}
